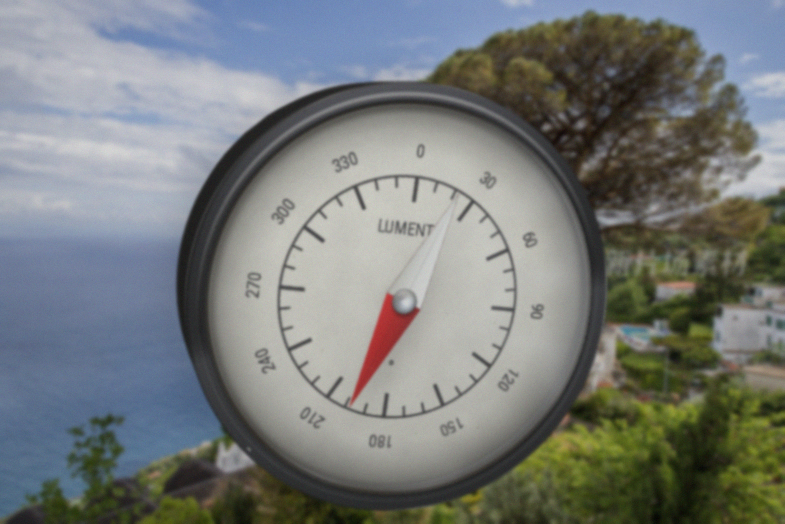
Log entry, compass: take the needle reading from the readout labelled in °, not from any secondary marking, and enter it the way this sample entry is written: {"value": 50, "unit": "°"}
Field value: {"value": 200, "unit": "°"}
